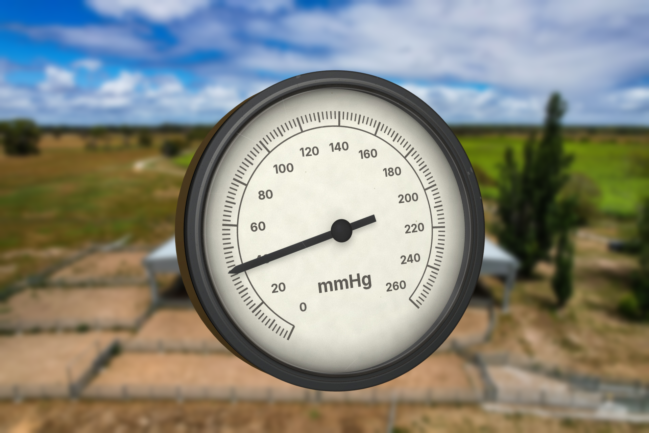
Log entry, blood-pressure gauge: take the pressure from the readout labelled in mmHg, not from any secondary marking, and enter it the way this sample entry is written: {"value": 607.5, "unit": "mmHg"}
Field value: {"value": 40, "unit": "mmHg"}
